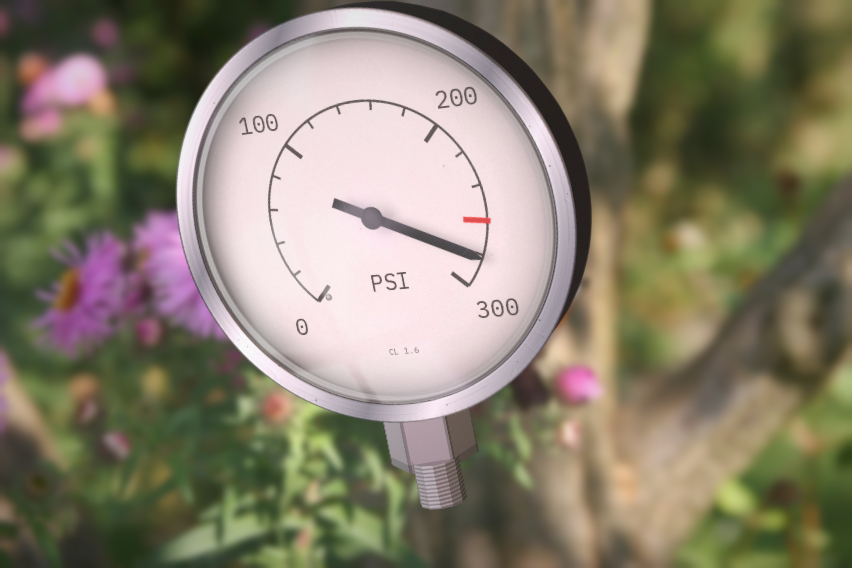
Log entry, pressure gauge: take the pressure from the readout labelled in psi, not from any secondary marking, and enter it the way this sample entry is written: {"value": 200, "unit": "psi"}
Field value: {"value": 280, "unit": "psi"}
